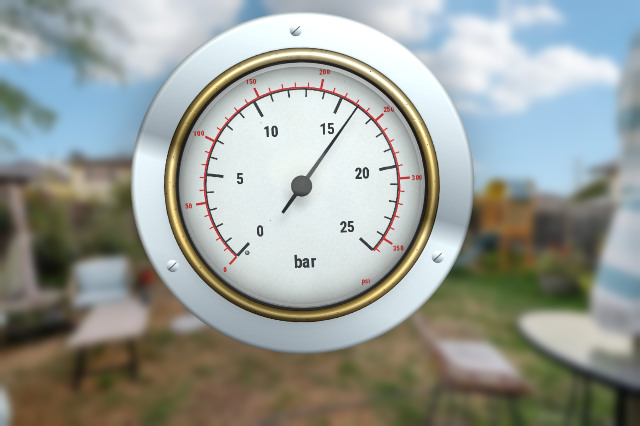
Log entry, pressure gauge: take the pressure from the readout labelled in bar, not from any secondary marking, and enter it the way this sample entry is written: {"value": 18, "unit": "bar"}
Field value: {"value": 16, "unit": "bar"}
